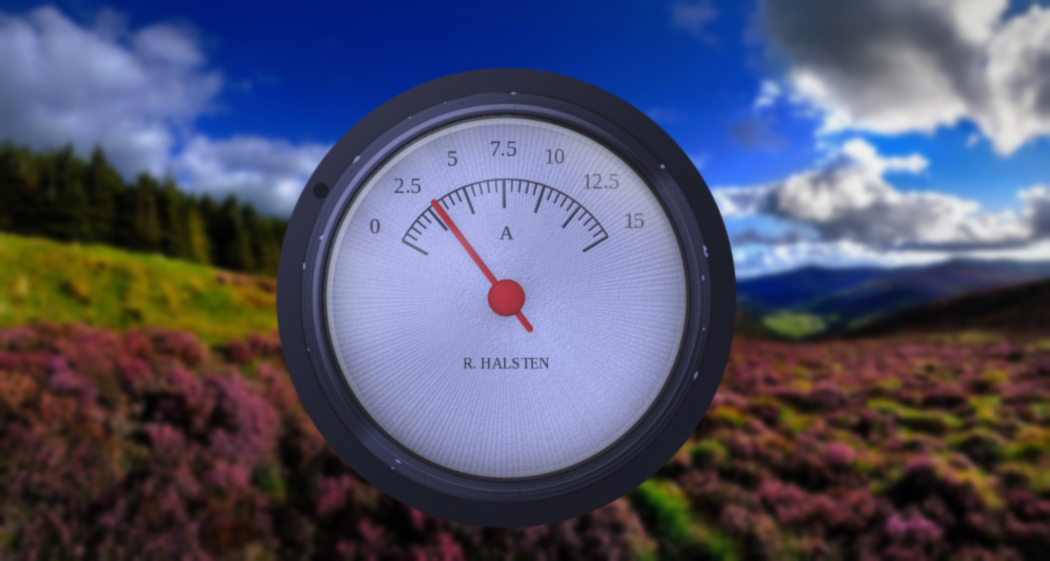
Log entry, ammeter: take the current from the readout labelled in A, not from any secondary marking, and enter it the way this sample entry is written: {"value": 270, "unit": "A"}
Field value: {"value": 3, "unit": "A"}
